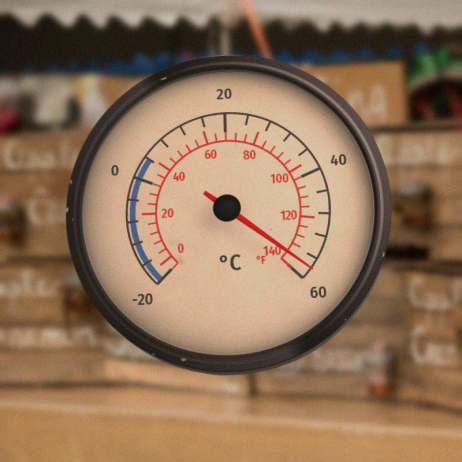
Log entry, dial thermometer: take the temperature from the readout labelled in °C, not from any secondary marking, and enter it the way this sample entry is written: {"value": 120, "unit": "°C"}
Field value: {"value": 58, "unit": "°C"}
